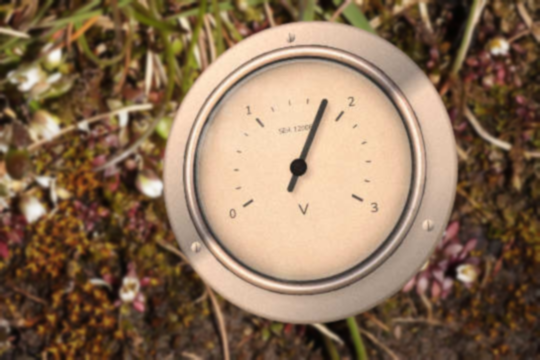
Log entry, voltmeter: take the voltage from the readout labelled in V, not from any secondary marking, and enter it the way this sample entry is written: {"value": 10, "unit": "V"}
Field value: {"value": 1.8, "unit": "V"}
